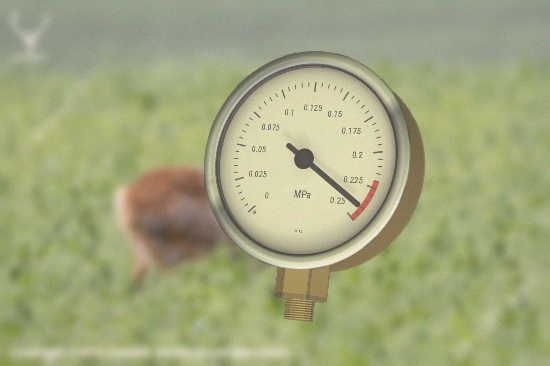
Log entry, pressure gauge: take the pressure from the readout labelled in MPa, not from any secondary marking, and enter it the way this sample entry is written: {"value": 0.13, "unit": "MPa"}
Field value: {"value": 0.24, "unit": "MPa"}
